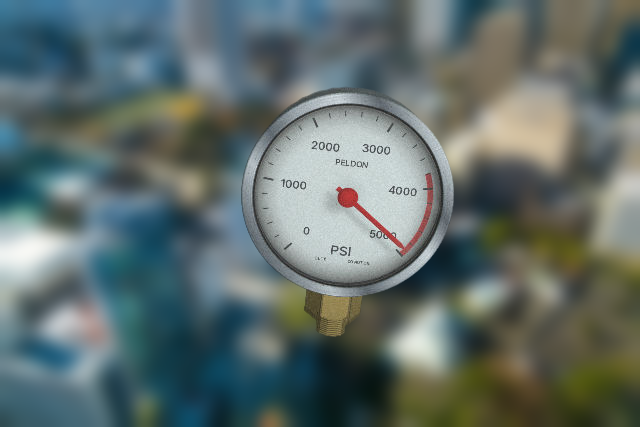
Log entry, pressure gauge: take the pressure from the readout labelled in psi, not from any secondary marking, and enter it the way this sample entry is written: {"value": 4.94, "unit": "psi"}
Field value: {"value": 4900, "unit": "psi"}
